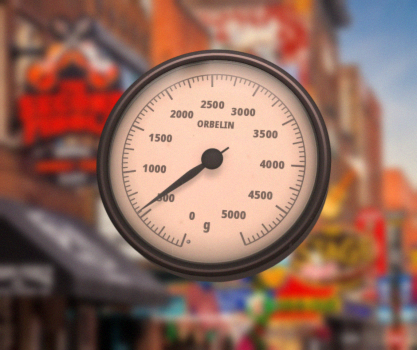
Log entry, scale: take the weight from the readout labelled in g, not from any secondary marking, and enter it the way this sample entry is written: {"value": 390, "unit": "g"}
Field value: {"value": 550, "unit": "g"}
